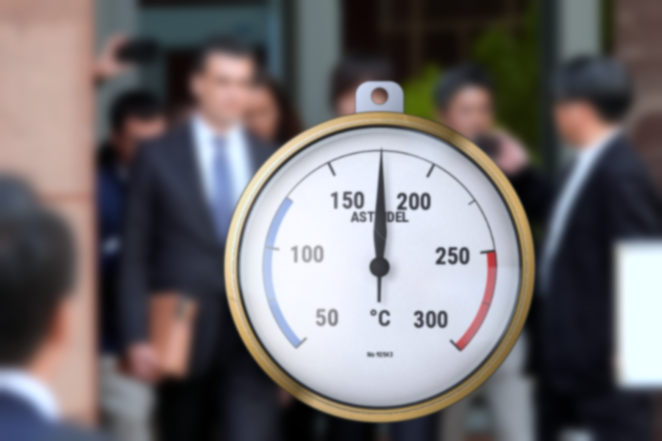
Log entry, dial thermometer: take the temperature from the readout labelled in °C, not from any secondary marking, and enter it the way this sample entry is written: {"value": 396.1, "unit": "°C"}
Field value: {"value": 175, "unit": "°C"}
